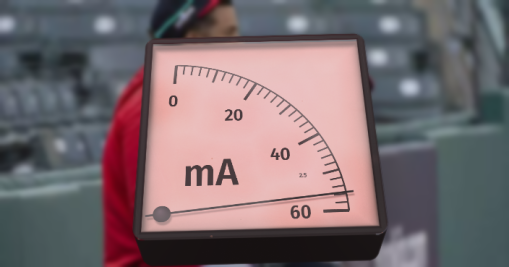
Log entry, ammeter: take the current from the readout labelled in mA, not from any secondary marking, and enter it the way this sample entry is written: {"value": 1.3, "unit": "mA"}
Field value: {"value": 56, "unit": "mA"}
